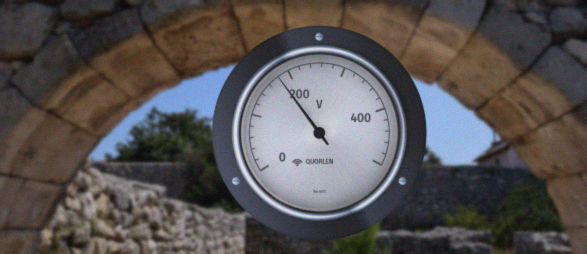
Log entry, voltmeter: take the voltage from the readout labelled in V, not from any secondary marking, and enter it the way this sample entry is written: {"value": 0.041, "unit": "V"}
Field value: {"value": 180, "unit": "V"}
